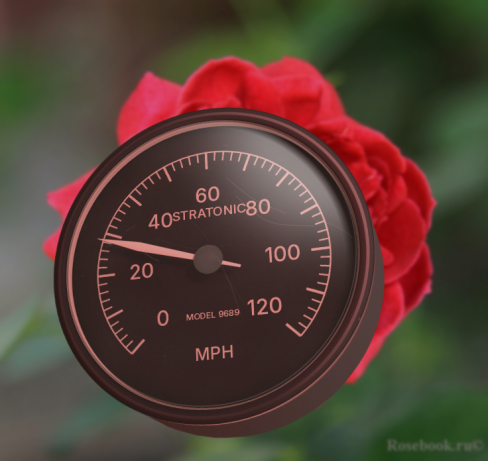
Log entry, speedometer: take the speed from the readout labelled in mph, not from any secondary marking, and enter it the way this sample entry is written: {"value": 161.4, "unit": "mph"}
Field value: {"value": 28, "unit": "mph"}
